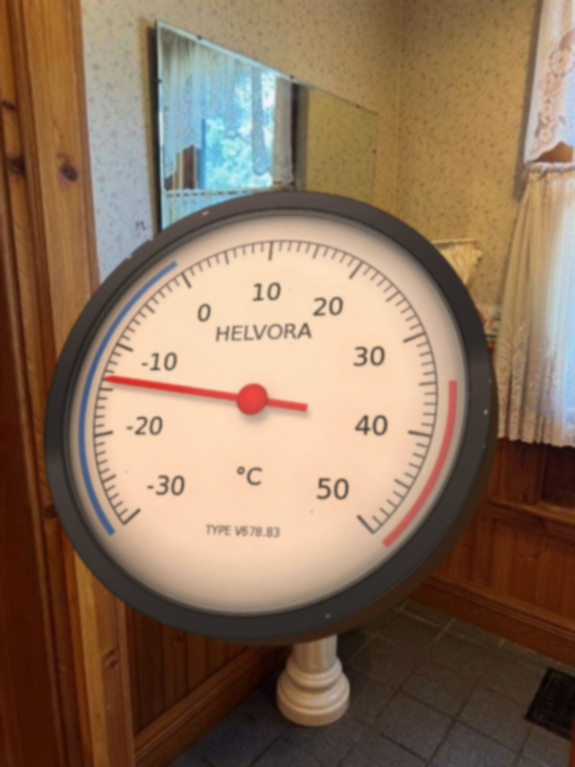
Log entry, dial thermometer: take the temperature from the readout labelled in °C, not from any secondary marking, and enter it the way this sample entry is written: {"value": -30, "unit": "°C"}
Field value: {"value": -14, "unit": "°C"}
